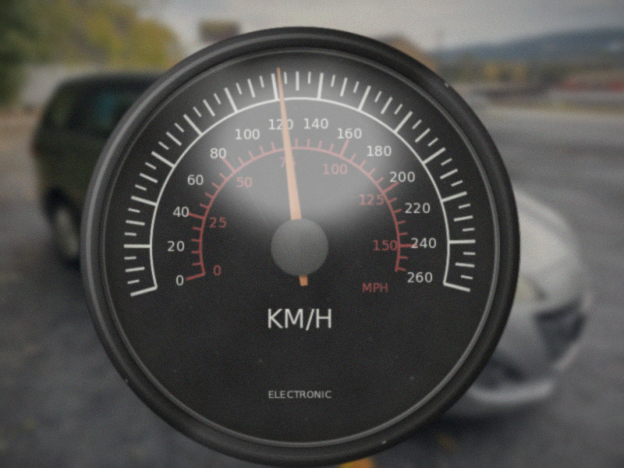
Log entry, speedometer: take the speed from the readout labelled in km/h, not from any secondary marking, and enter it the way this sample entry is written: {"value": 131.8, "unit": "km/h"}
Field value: {"value": 122.5, "unit": "km/h"}
